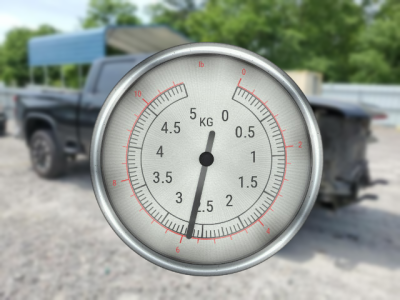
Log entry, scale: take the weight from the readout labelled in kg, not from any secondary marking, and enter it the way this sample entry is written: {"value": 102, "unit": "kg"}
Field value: {"value": 2.65, "unit": "kg"}
